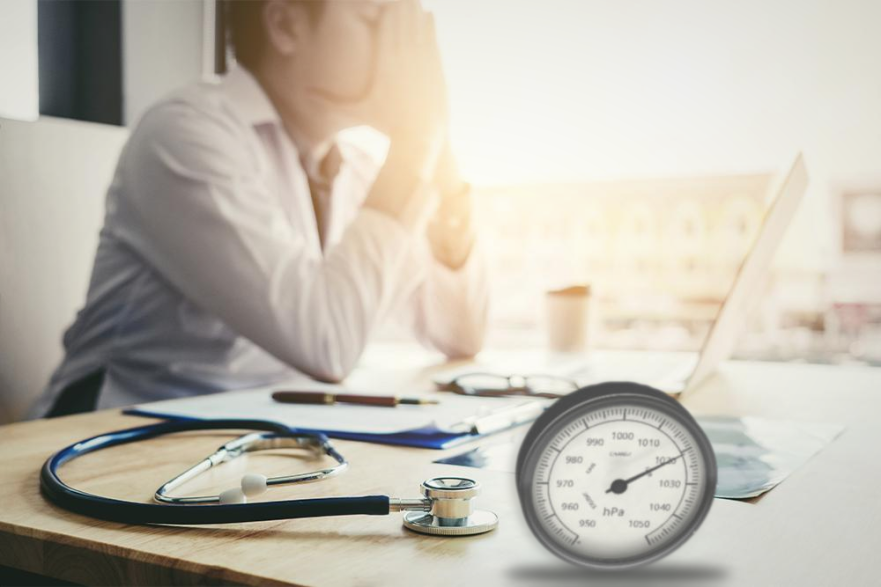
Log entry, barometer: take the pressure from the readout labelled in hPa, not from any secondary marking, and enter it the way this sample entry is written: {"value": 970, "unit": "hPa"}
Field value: {"value": 1020, "unit": "hPa"}
